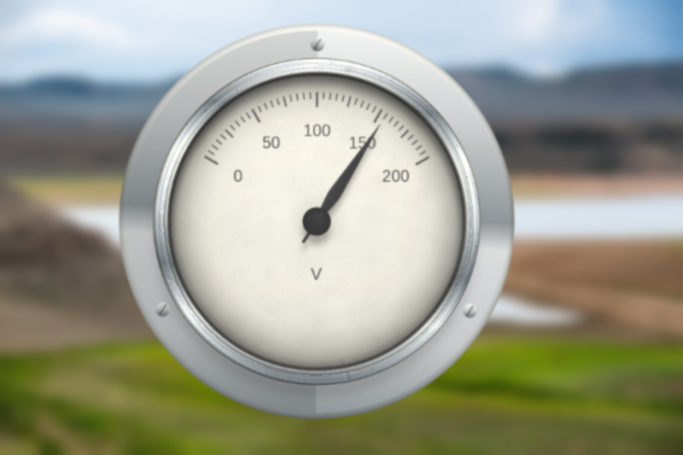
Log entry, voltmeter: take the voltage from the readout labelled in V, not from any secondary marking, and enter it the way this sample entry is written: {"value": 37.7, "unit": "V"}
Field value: {"value": 155, "unit": "V"}
